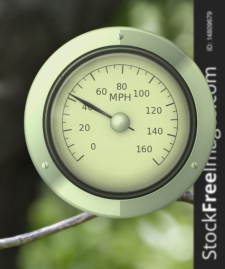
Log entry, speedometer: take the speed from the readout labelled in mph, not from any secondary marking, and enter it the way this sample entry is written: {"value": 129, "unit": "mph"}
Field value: {"value": 42.5, "unit": "mph"}
